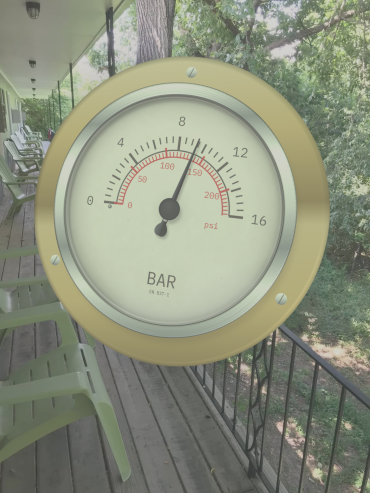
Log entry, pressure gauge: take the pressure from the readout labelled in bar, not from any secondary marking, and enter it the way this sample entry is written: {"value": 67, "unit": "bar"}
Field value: {"value": 9.5, "unit": "bar"}
